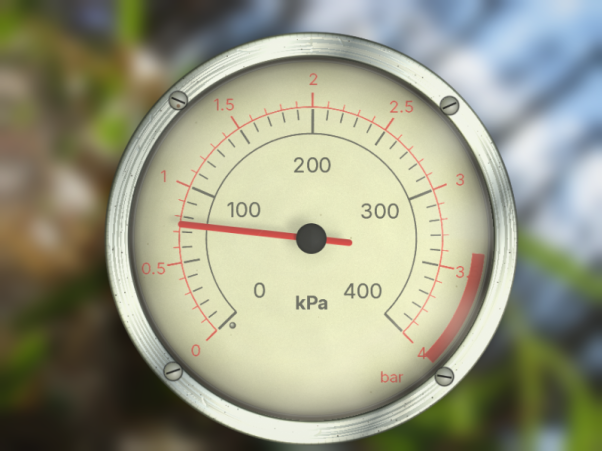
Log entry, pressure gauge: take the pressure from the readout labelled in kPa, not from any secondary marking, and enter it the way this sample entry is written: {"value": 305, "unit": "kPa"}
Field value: {"value": 75, "unit": "kPa"}
